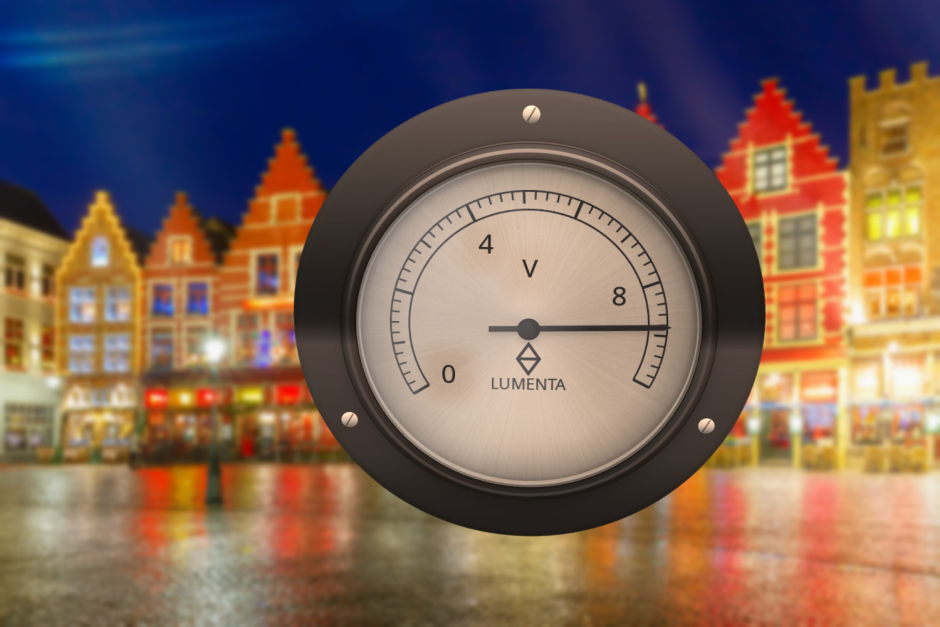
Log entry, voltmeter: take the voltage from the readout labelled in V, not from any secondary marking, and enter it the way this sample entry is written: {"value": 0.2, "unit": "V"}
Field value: {"value": 8.8, "unit": "V"}
